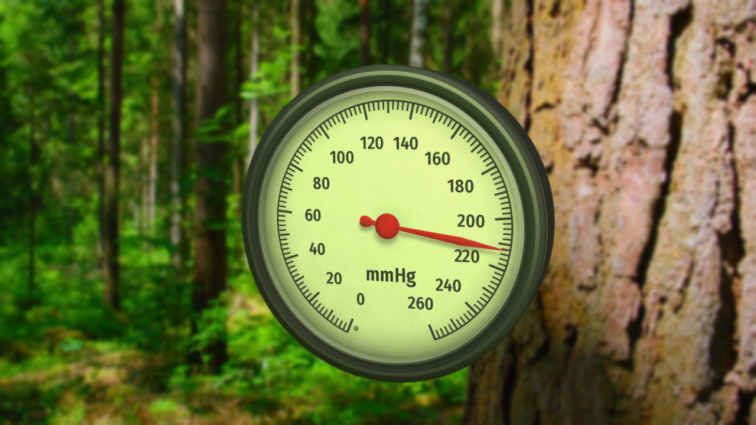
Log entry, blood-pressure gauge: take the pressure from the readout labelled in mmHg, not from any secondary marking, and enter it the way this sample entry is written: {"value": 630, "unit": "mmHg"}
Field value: {"value": 212, "unit": "mmHg"}
